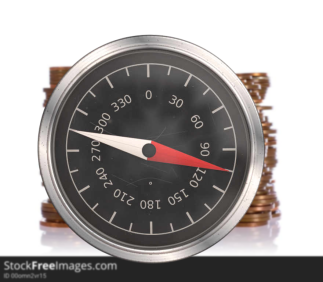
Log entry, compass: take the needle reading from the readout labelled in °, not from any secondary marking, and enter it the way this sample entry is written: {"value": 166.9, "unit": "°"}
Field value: {"value": 105, "unit": "°"}
